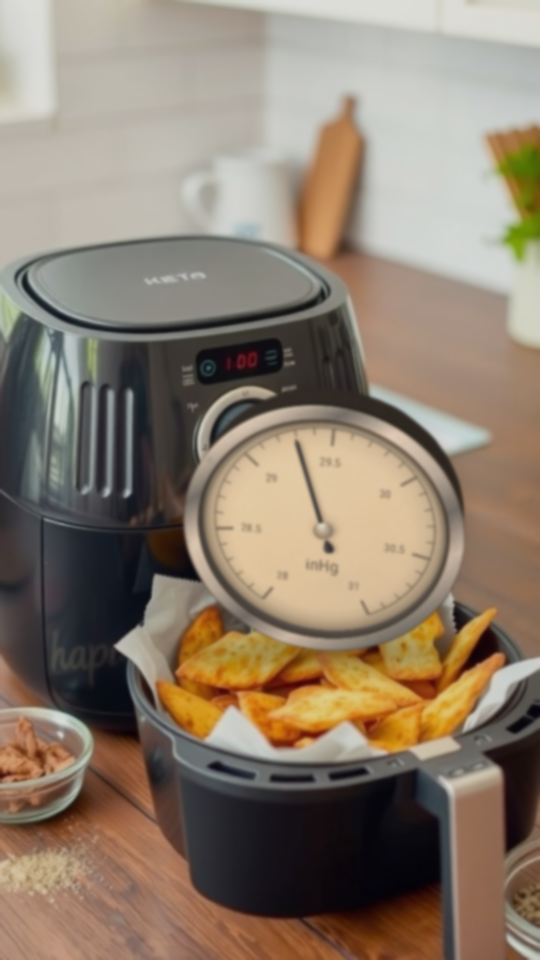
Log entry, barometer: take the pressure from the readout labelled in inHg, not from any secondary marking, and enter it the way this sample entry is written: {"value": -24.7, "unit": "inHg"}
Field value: {"value": 29.3, "unit": "inHg"}
